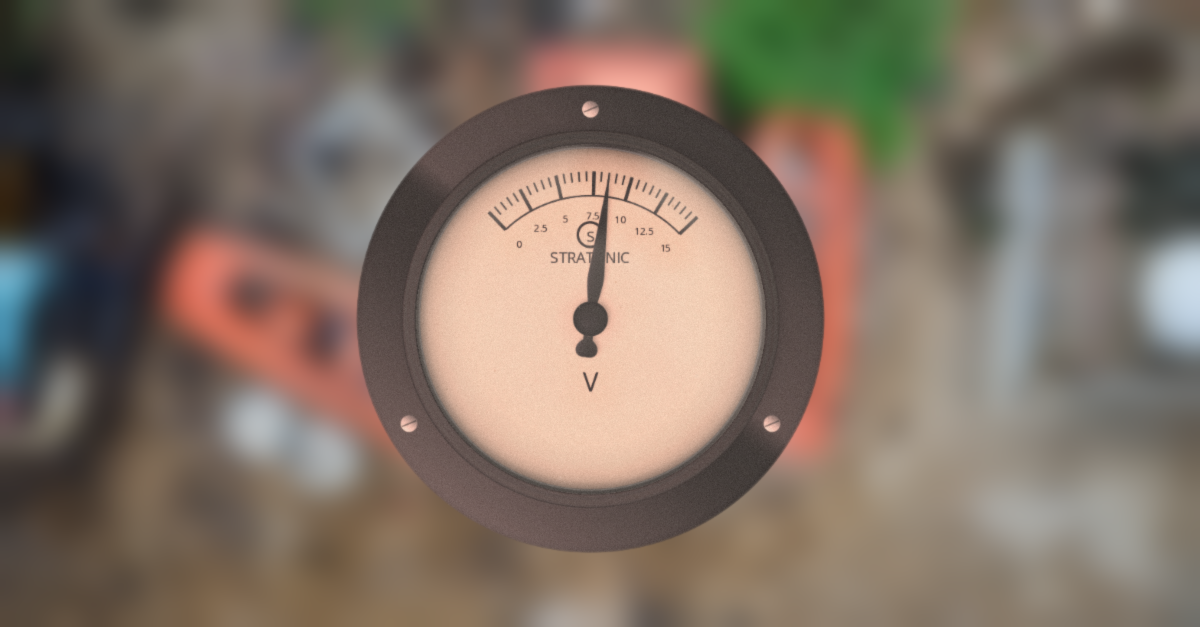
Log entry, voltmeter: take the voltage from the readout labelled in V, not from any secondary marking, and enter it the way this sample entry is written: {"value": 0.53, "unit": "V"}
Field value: {"value": 8.5, "unit": "V"}
